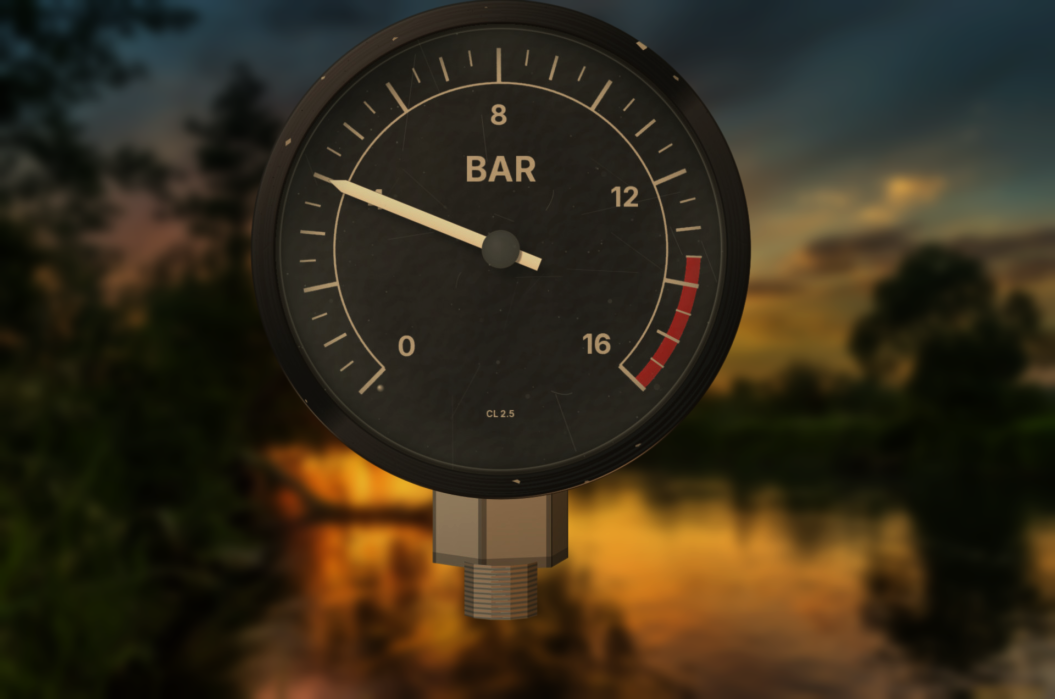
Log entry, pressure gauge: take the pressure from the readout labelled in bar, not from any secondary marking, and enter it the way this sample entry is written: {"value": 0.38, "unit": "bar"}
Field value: {"value": 4, "unit": "bar"}
